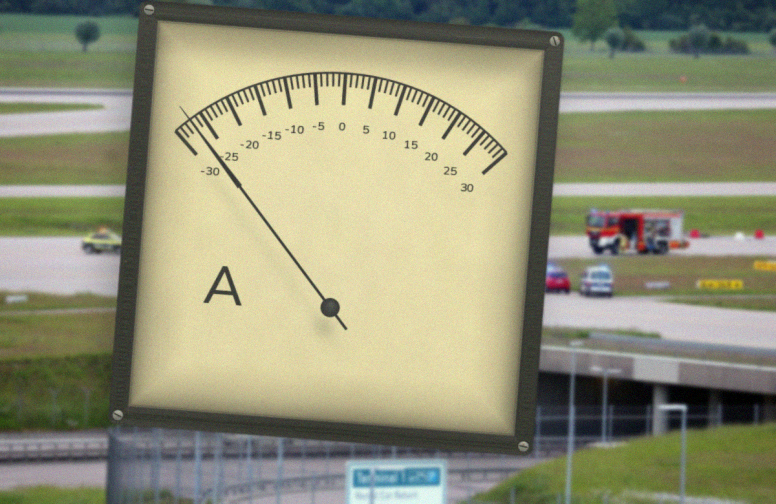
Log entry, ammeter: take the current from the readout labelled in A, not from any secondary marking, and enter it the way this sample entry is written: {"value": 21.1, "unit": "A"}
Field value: {"value": -27, "unit": "A"}
